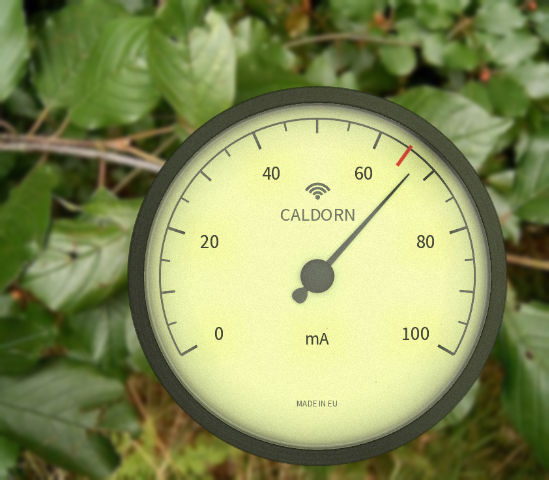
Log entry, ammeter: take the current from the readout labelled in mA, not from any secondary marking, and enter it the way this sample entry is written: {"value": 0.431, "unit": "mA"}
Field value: {"value": 67.5, "unit": "mA"}
